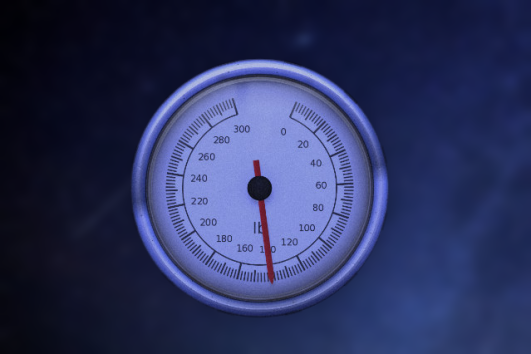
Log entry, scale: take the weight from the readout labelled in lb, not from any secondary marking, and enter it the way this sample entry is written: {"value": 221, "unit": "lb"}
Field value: {"value": 140, "unit": "lb"}
